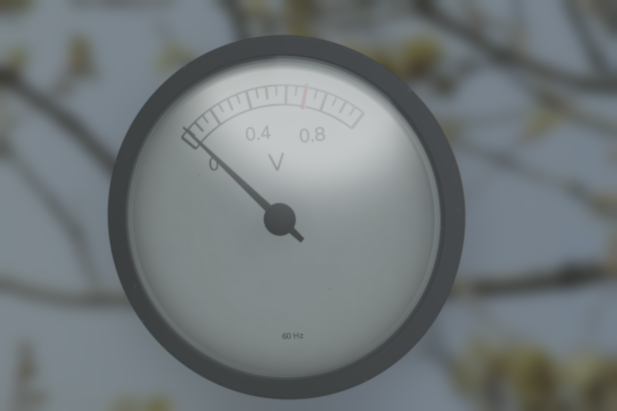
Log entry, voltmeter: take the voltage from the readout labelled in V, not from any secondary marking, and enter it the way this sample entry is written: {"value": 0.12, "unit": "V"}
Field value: {"value": 0.05, "unit": "V"}
